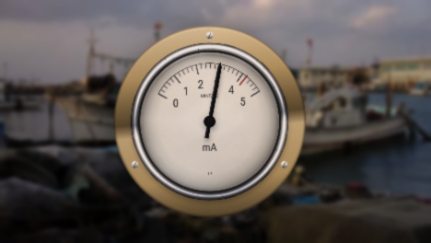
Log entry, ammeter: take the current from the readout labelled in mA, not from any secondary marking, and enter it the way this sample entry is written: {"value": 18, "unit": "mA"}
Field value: {"value": 3, "unit": "mA"}
